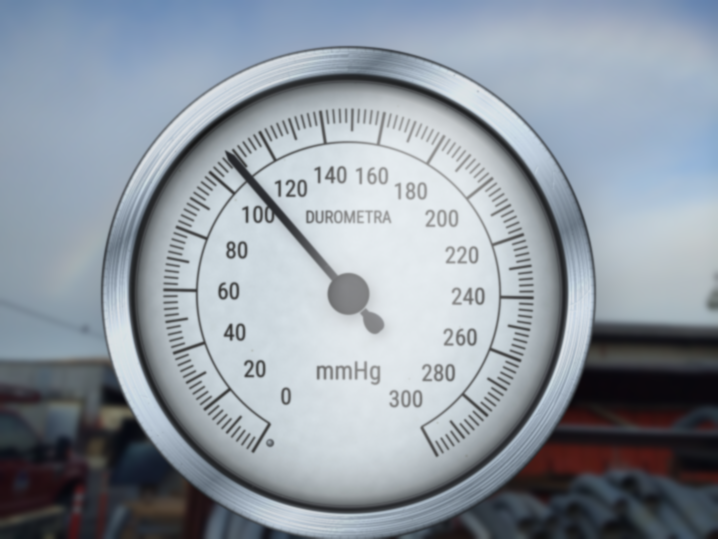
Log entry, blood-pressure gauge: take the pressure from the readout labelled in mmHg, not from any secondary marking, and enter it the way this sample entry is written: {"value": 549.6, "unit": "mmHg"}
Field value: {"value": 108, "unit": "mmHg"}
